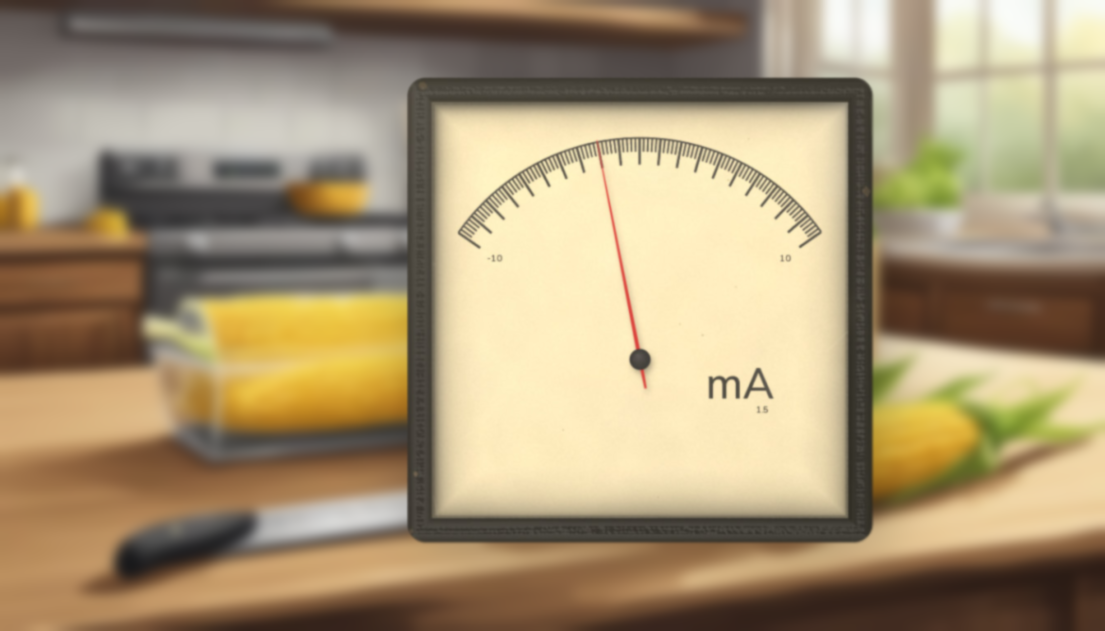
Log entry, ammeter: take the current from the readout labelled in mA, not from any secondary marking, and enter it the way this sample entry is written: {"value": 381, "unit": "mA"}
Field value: {"value": -2, "unit": "mA"}
